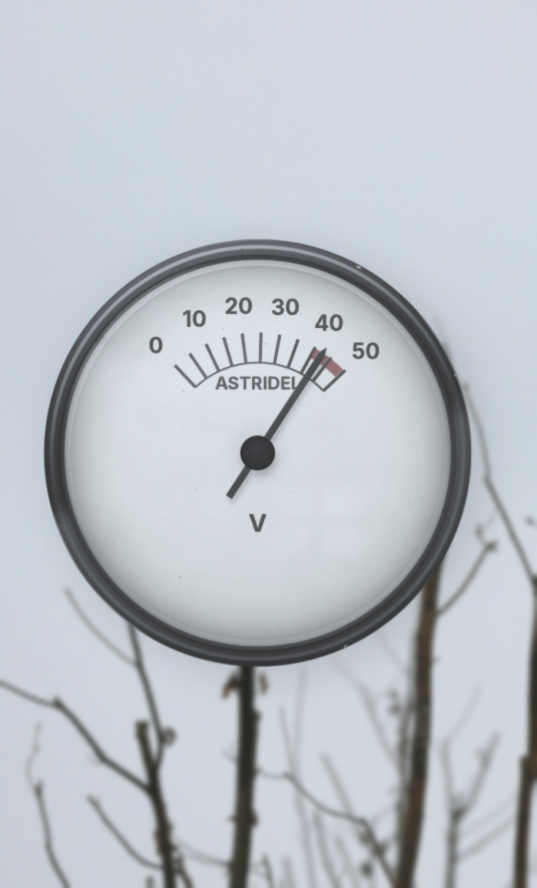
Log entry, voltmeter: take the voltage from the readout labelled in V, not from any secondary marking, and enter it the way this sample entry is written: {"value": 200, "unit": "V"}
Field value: {"value": 42.5, "unit": "V"}
